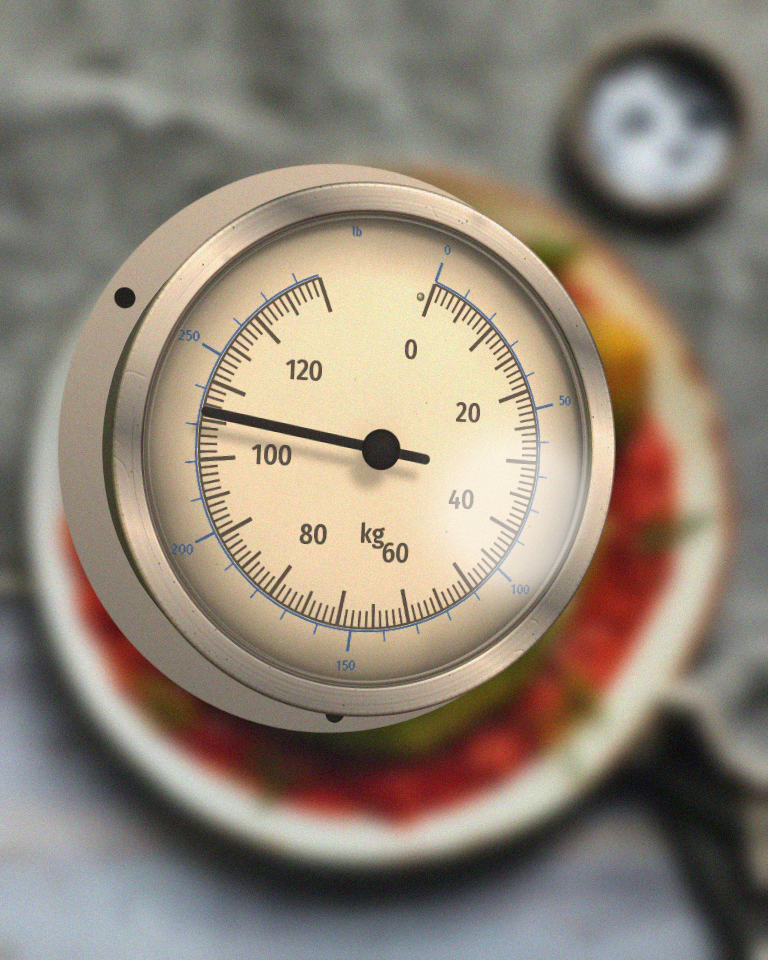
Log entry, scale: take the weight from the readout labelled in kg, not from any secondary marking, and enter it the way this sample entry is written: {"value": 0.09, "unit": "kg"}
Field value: {"value": 106, "unit": "kg"}
